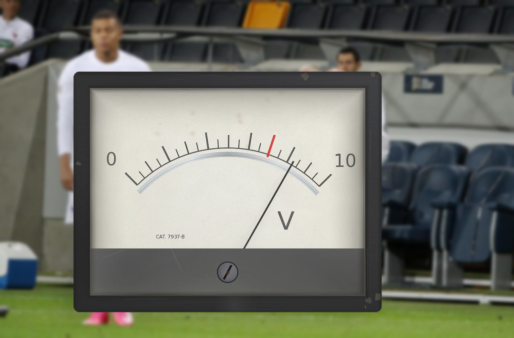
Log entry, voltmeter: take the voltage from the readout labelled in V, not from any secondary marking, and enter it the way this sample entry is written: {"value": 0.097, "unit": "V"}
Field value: {"value": 8.25, "unit": "V"}
